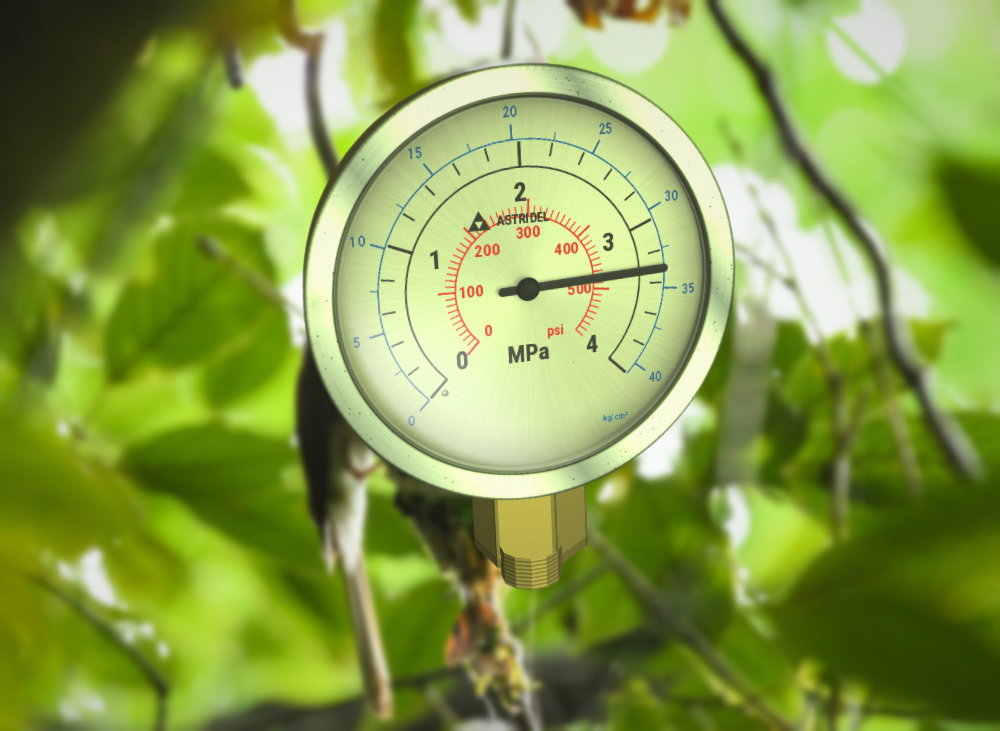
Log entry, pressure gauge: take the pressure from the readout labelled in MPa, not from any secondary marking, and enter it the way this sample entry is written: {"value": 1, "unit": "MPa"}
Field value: {"value": 3.3, "unit": "MPa"}
